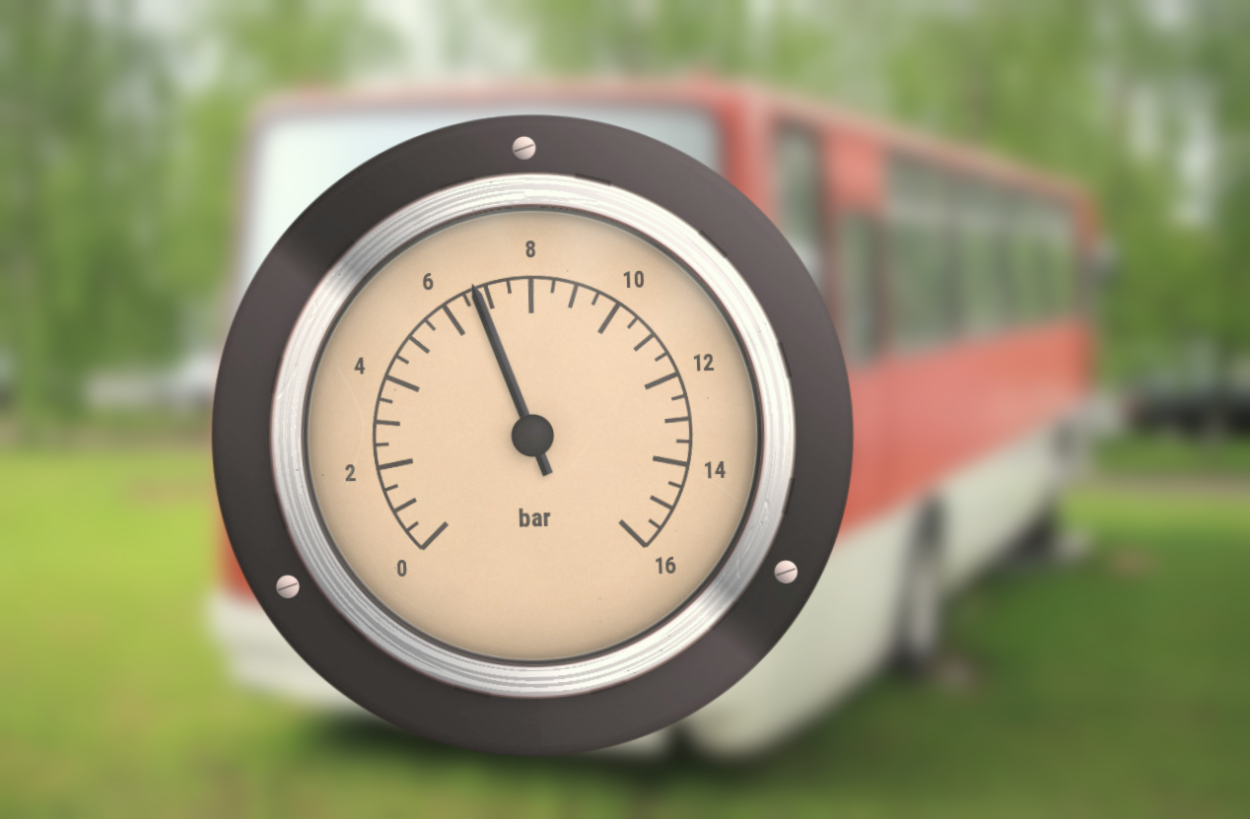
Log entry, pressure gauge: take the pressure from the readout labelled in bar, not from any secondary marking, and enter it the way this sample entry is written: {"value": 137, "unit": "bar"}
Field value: {"value": 6.75, "unit": "bar"}
